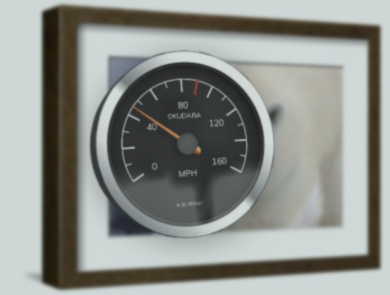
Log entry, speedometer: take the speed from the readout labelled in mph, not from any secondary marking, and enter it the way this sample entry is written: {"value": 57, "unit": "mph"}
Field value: {"value": 45, "unit": "mph"}
